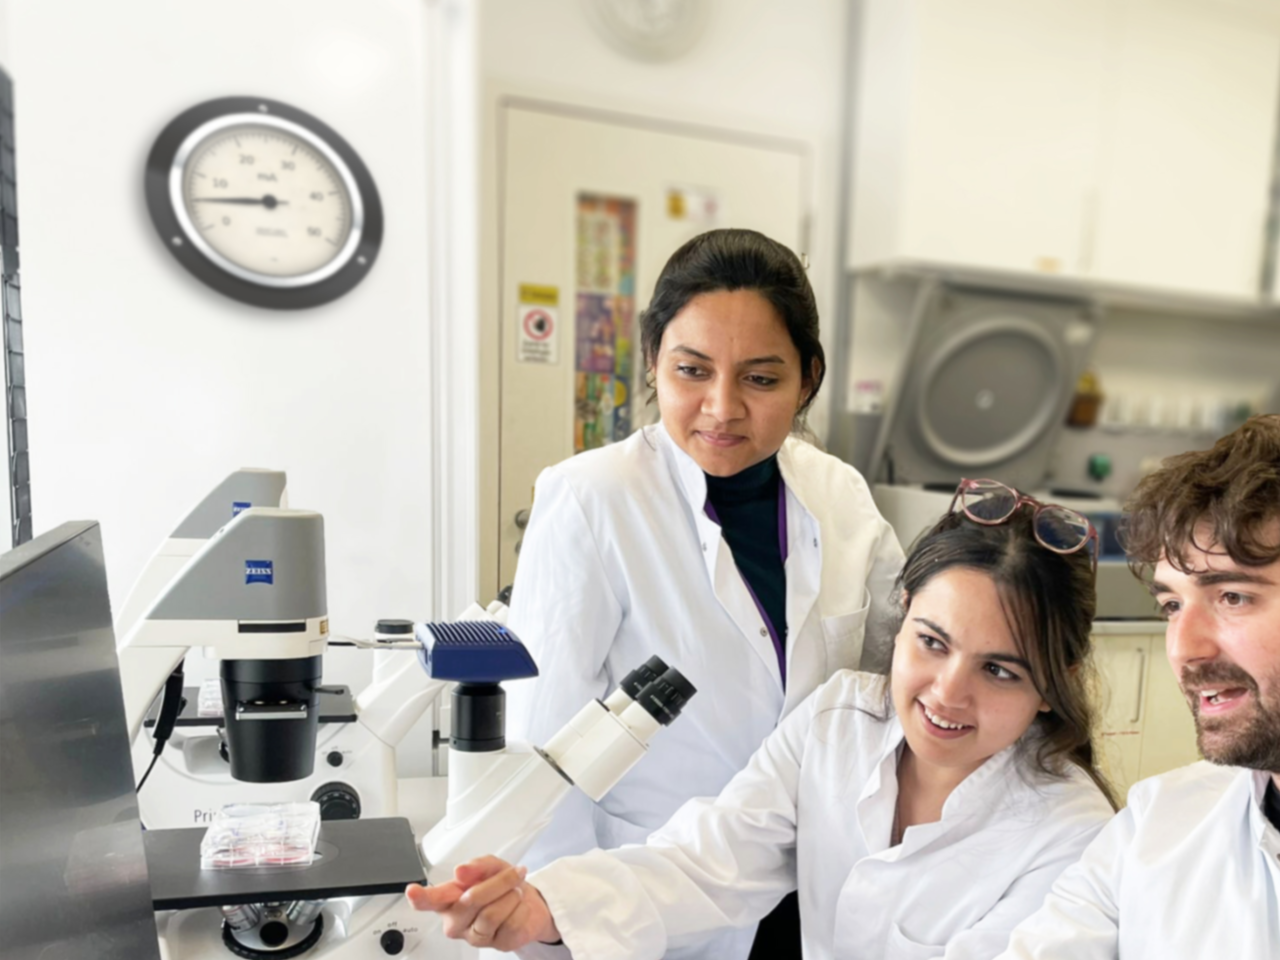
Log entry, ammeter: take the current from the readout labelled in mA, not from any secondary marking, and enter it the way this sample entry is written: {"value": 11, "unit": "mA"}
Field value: {"value": 5, "unit": "mA"}
